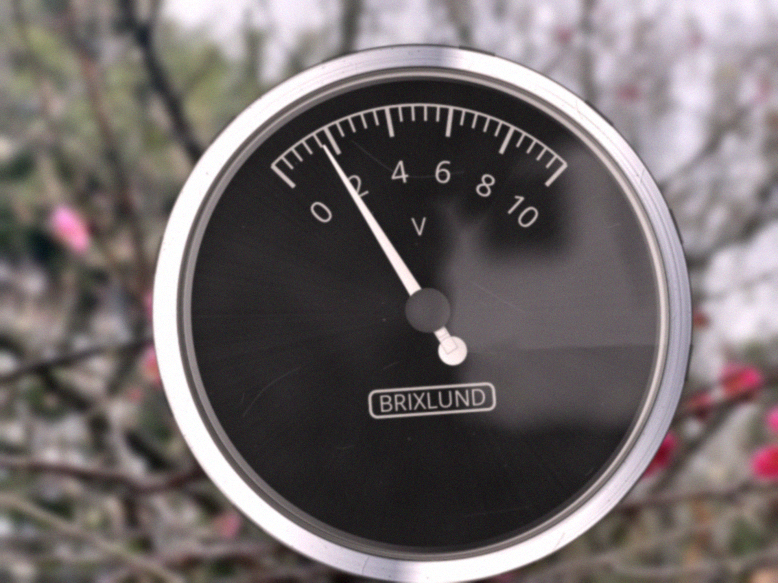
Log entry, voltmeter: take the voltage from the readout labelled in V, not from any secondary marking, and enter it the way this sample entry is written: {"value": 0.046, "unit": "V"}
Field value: {"value": 1.6, "unit": "V"}
